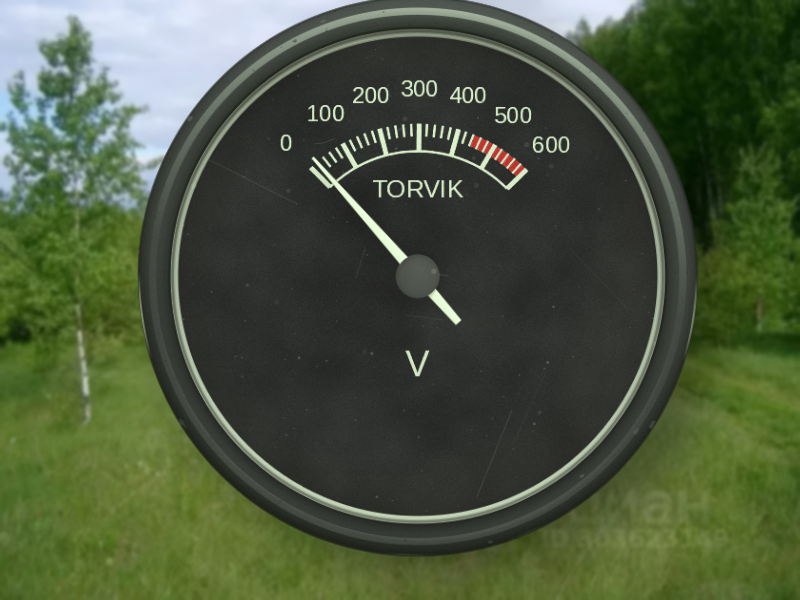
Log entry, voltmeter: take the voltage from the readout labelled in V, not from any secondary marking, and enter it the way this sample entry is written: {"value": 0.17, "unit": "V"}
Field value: {"value": 20, "unit": "V"}
